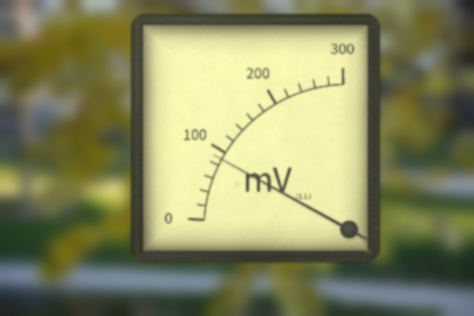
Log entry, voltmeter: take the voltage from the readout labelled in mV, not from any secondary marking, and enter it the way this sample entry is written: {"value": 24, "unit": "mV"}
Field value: {"value": 90, "unit": "mV"}
